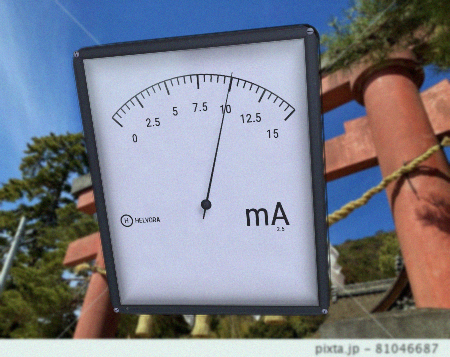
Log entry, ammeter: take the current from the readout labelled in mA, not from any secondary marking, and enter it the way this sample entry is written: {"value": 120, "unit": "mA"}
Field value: {"value": 10, "unit": "mA"}
